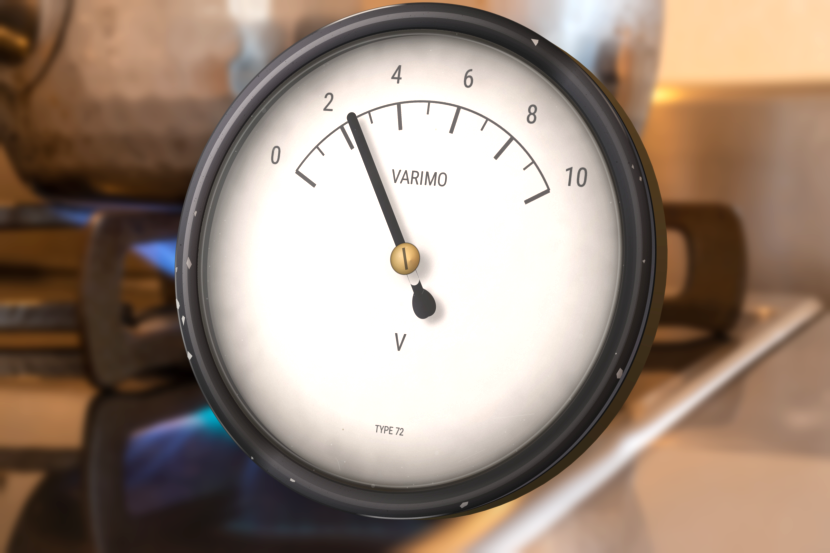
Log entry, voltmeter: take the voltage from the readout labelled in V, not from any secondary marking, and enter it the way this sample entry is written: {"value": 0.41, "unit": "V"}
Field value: {"value": 2.5, "unit": "V"}
